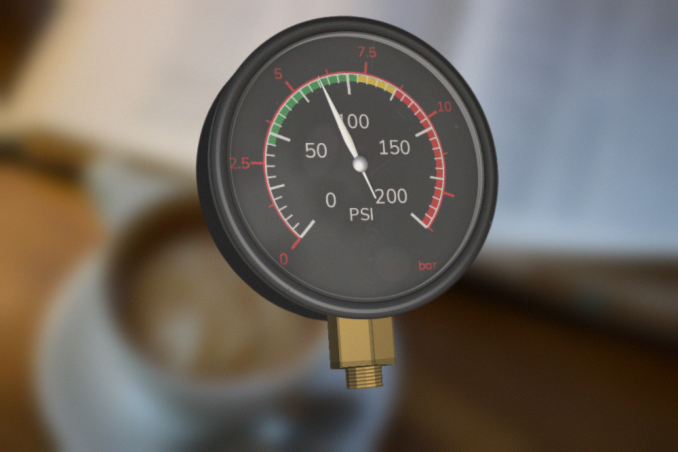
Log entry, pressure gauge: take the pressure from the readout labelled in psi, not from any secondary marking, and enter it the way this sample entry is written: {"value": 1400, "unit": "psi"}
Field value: {"value": 85, "unit": "psi"}
